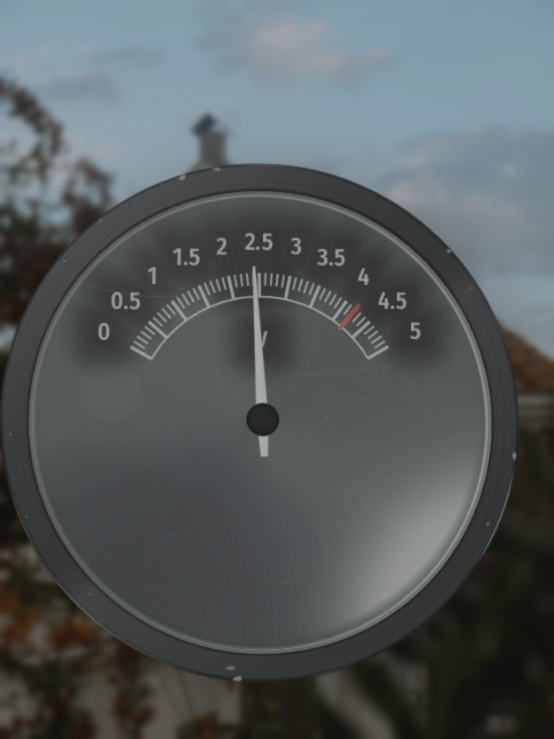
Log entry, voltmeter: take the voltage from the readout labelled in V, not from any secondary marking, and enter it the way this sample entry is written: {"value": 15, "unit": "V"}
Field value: {"value": 2.4, "unit": "V"}
